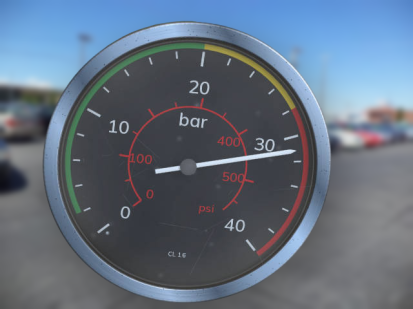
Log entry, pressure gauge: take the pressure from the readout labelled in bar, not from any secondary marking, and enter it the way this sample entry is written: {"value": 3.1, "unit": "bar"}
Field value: {"value": 31, "unit": "bar"}
